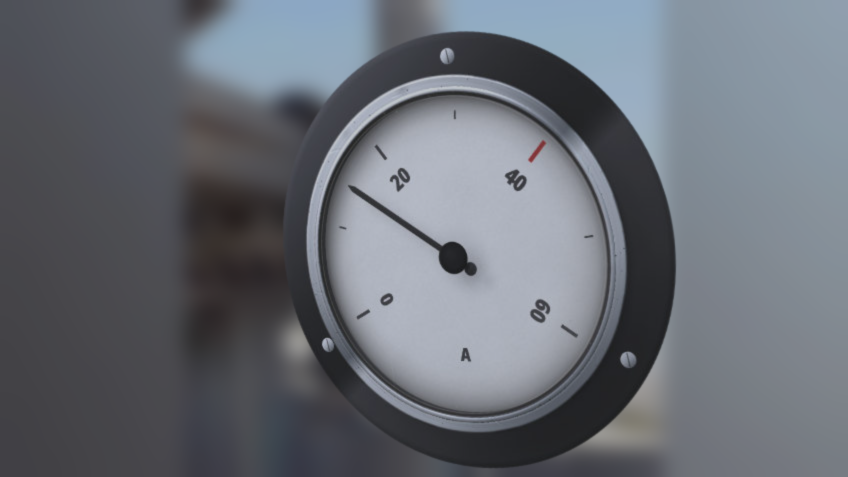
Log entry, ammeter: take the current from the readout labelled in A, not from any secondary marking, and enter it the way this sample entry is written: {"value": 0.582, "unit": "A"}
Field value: {"value": 15, "unit": "A"}
